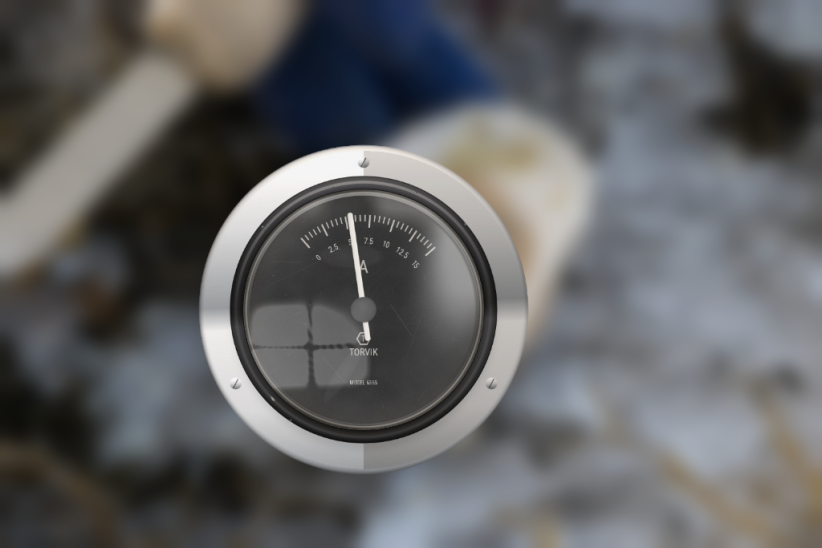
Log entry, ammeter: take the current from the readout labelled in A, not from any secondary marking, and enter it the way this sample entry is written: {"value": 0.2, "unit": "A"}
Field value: {"value": 5.5, "unit": "A"}
